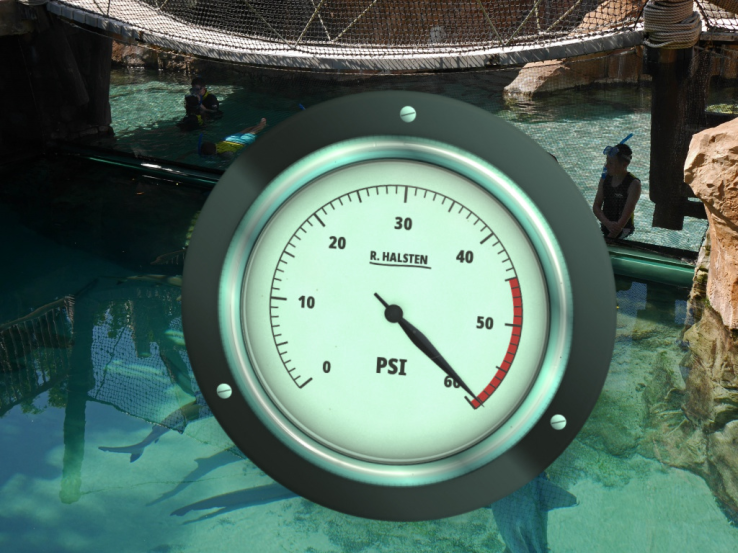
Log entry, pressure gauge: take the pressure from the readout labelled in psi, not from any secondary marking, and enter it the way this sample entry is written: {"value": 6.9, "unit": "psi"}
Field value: {"value": 59, "unit": "psi"}
